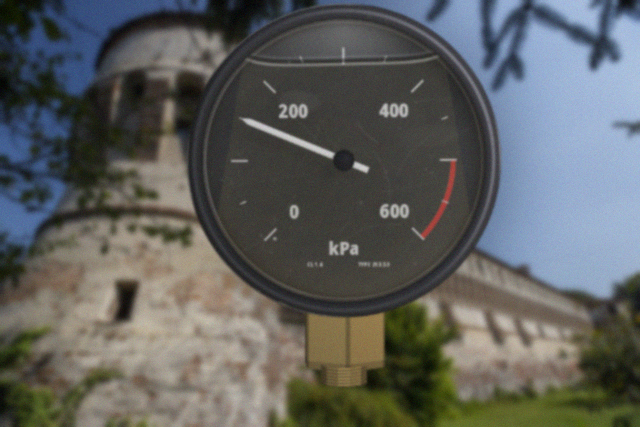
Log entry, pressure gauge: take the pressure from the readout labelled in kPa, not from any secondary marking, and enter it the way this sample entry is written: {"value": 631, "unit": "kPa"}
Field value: {"value": 150, "unit": "kPa"}
